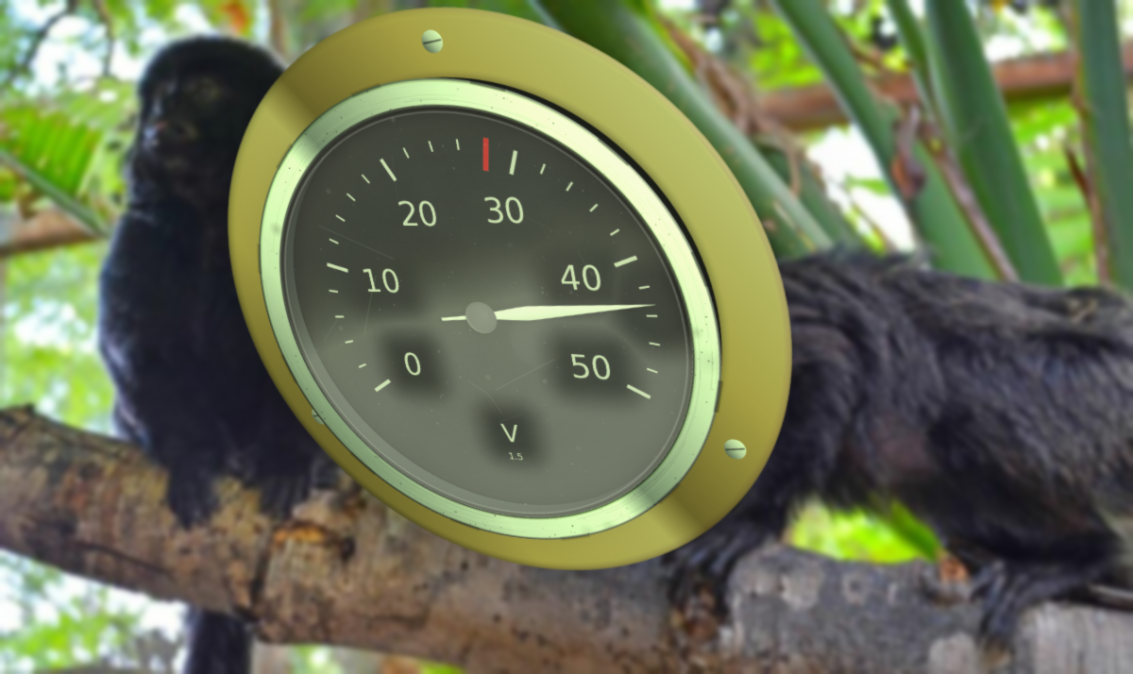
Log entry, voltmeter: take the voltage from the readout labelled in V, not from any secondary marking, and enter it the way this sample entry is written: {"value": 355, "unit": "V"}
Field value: {"value": 43, "unit": "V"}
